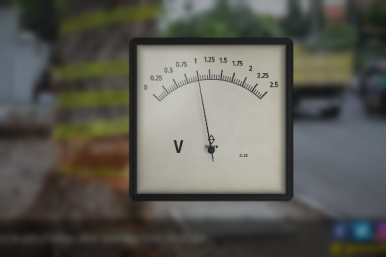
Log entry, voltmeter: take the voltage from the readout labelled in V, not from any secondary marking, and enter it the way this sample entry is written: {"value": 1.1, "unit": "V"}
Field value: {"value": 1, "unit": "V"}
